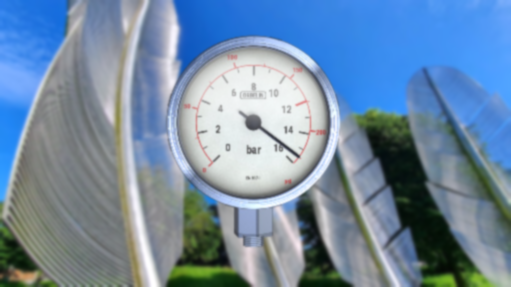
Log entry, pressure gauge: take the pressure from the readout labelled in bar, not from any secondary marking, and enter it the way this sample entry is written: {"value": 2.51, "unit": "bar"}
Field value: {"value": 15.5, "unit": "bar"}
